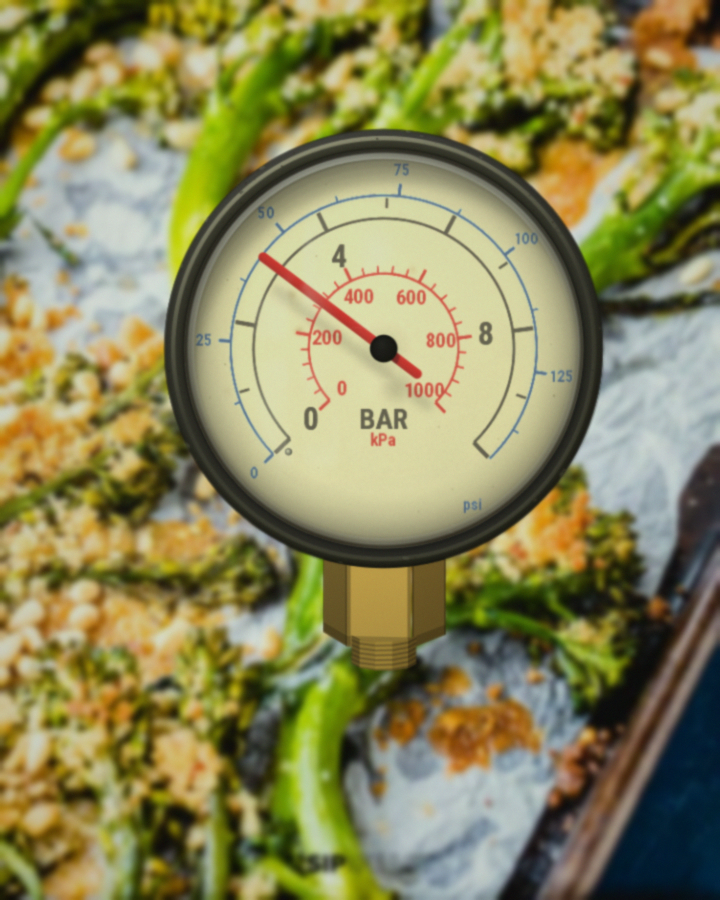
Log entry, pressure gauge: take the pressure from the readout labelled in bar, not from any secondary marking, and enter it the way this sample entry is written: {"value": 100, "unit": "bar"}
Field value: {"value": 3, "unit": "bar"}
